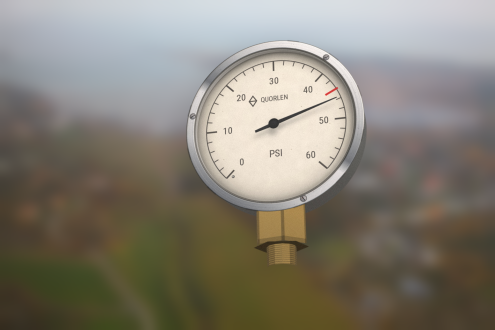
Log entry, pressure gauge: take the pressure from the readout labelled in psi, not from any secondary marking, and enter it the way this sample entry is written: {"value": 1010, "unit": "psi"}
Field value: {"value": 46, "unit": "psi"}
